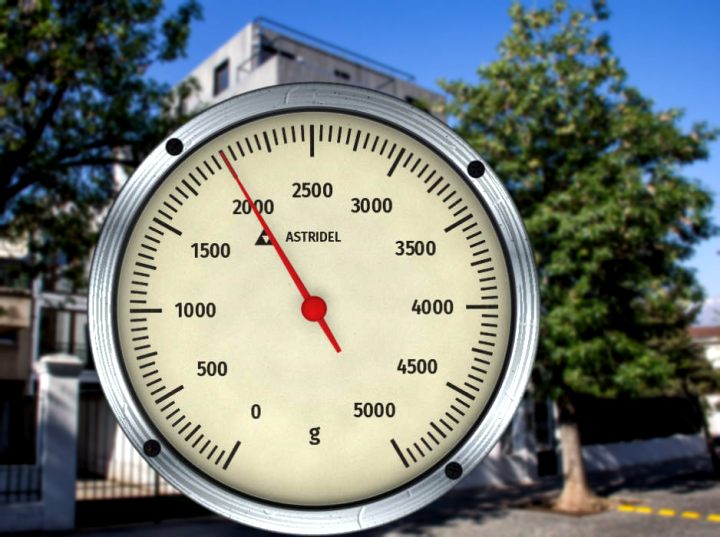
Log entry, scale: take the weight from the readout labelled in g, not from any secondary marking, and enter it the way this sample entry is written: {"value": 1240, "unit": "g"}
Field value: {"value": 2000, "unit": "g"}
